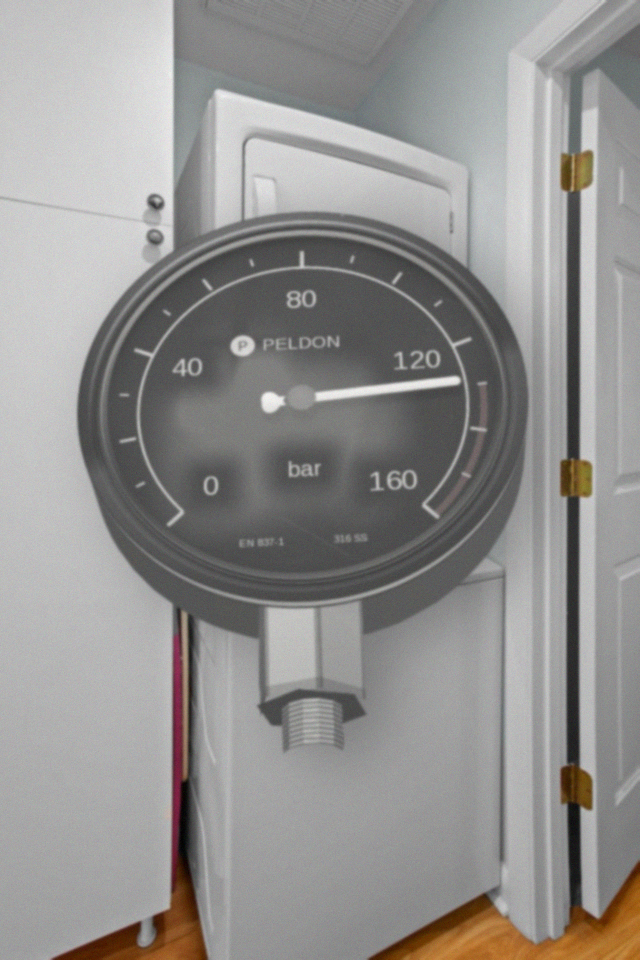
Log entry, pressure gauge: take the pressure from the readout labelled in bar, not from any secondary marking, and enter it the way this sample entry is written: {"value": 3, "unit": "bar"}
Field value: {"value": 130, "unit": "bar"}
